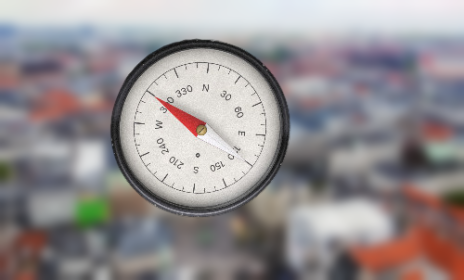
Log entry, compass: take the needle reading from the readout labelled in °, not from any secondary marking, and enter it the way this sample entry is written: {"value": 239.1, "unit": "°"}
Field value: {"value": 300, "unit": "°"}
